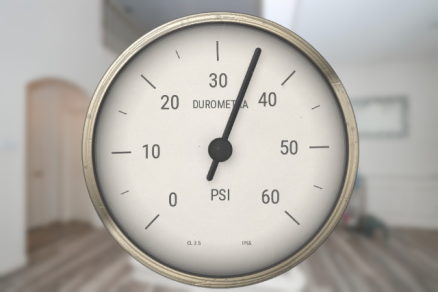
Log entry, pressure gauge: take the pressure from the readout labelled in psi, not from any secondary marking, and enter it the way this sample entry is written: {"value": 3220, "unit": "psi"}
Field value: {"value": 35, "unit": "psi"}
